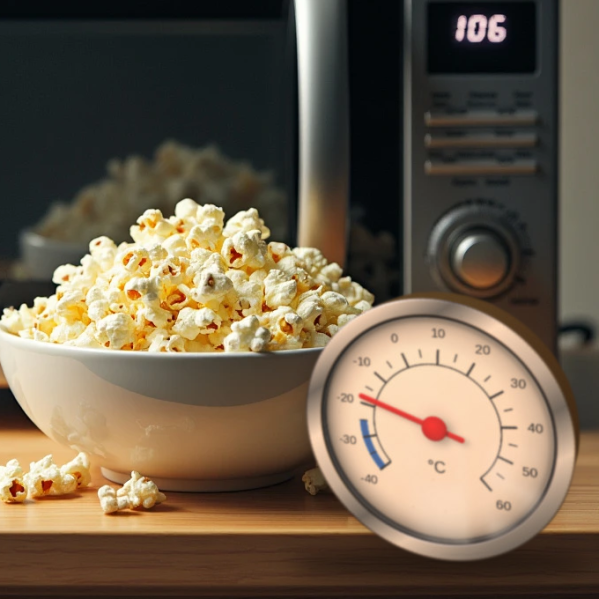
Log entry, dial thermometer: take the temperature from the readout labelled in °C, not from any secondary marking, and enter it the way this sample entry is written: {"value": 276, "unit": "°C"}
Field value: {"value": -17.5, "unit": "°C"}
